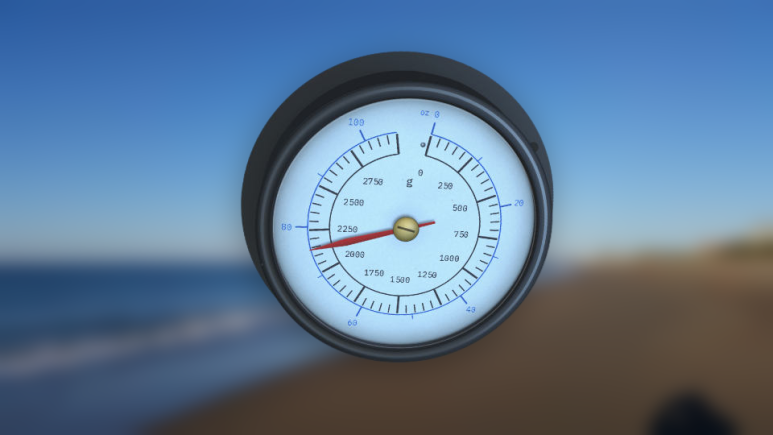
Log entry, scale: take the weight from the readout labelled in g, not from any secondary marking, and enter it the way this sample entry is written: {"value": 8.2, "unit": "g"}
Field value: {"value": 2150, "unit": "g"}
